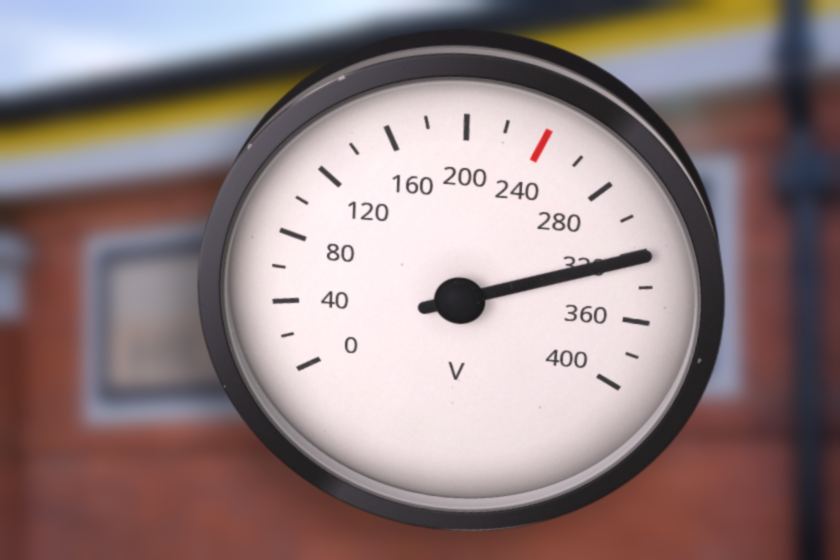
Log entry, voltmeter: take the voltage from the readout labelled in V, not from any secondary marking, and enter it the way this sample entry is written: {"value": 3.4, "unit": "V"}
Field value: {"value": 320, "unit": "V"}
